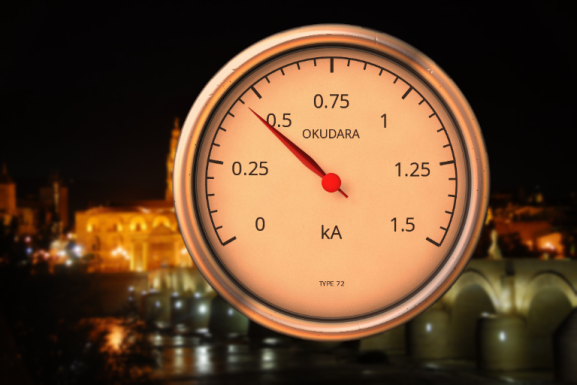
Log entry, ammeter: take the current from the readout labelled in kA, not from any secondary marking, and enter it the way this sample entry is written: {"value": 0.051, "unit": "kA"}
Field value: {"value": 0.45, "unit": "kA"}
